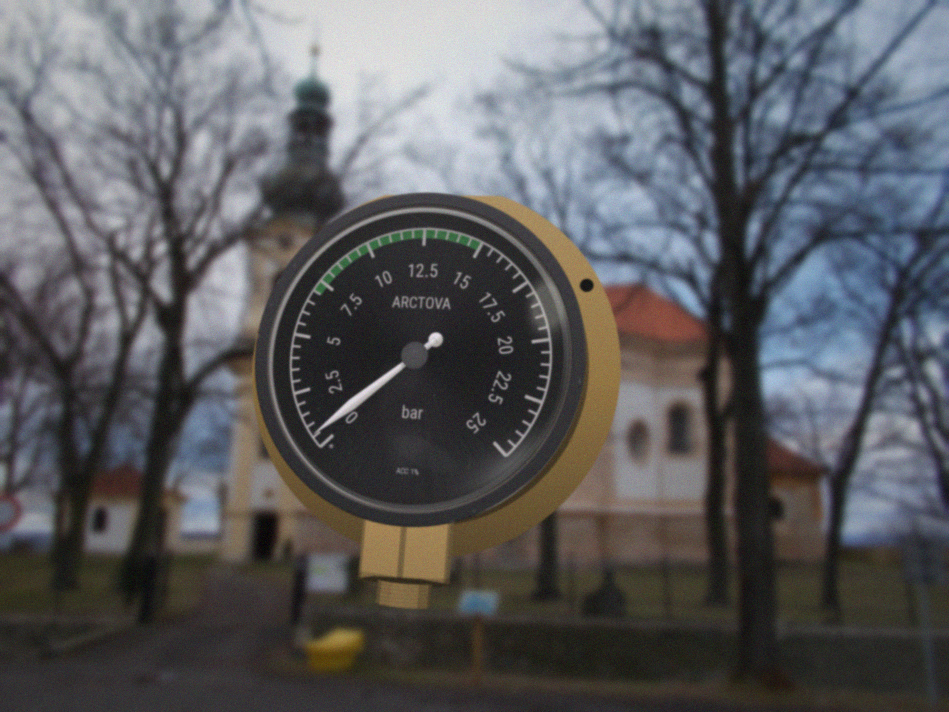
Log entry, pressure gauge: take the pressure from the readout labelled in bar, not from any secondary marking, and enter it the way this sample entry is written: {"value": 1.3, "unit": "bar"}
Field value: {"value": 0.5, "unit": "bar"}
